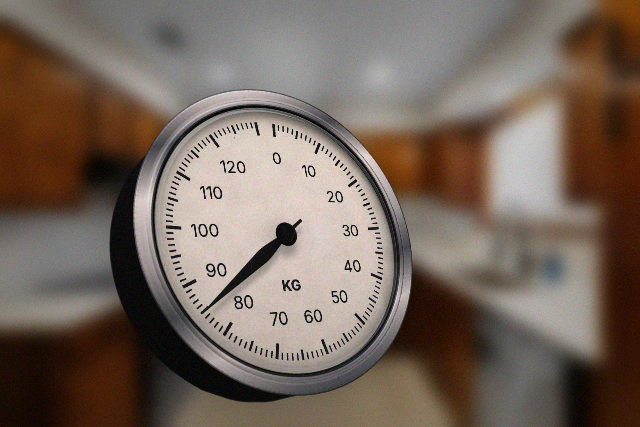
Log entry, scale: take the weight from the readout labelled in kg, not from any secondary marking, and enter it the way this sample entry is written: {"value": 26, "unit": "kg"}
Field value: {"value": 85, "unit": "kg"}
